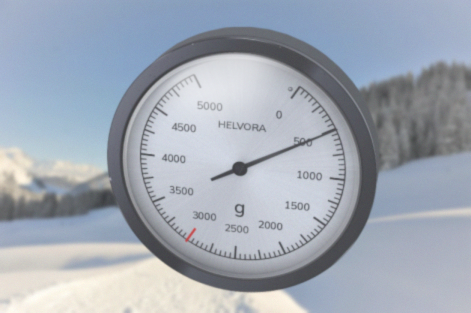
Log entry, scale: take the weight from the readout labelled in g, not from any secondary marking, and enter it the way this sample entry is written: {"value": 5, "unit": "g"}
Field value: {"value": 500, "unit": "g"}
